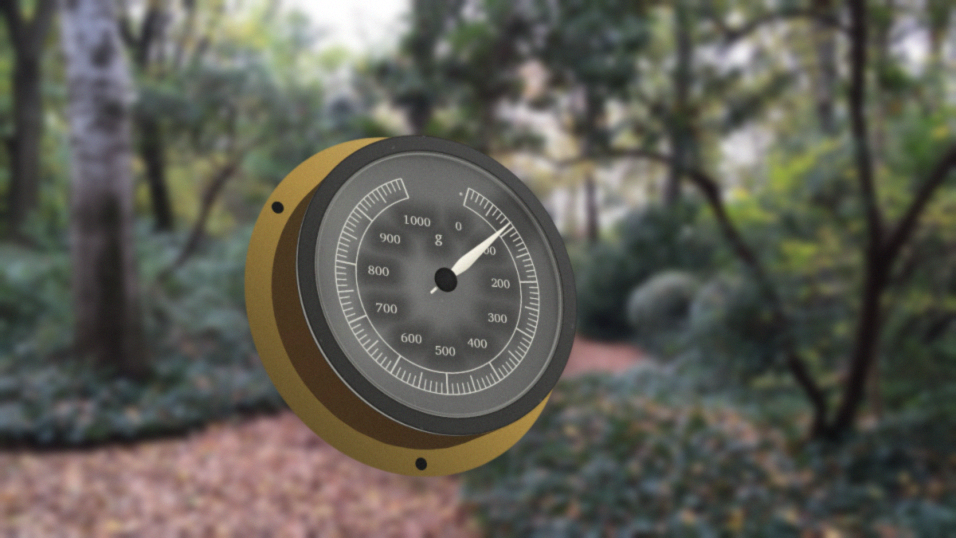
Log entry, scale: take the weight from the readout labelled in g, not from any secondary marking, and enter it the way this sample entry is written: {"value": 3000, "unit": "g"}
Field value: {"value": 90, "unit": "g"}
